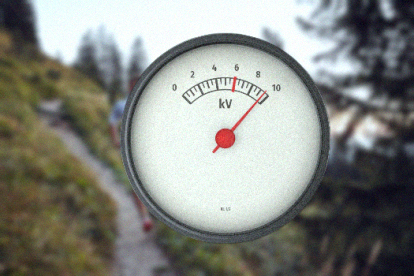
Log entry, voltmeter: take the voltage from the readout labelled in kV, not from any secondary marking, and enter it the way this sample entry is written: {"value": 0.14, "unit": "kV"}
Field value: {"value": 9.5, "unit": "kV"}
